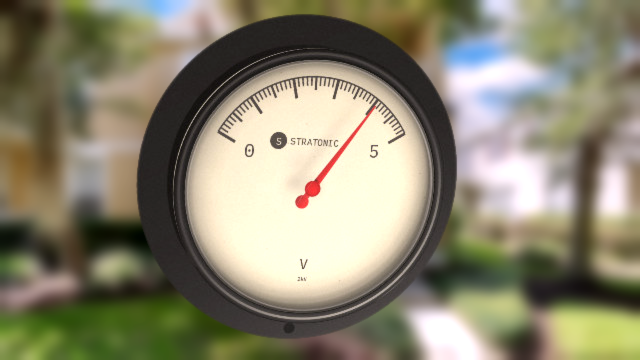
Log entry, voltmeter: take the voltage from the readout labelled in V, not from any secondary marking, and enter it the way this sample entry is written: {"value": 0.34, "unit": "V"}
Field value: {"value": 4, "unit": "V"}
